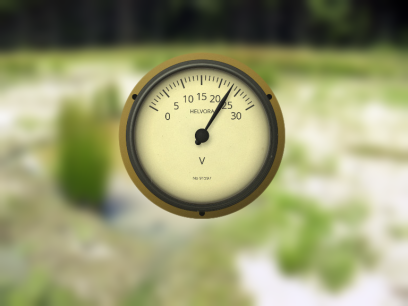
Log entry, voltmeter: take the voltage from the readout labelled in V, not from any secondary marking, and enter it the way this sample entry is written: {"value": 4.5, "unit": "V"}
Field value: {"value": 23, "unit": "V"}
